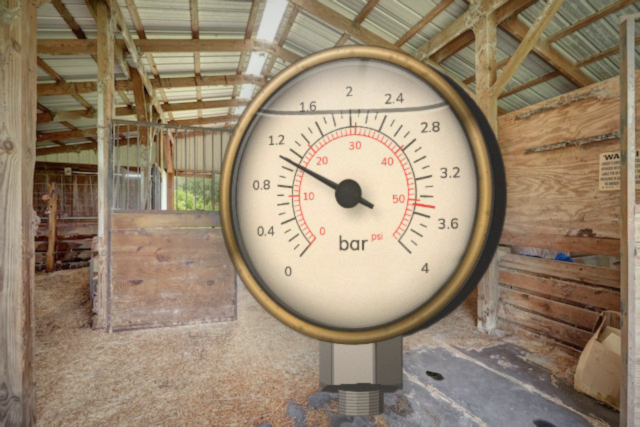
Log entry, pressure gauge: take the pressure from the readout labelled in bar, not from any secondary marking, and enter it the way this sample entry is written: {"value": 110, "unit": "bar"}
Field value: {"value": 1.1, "unit": "bar"}
